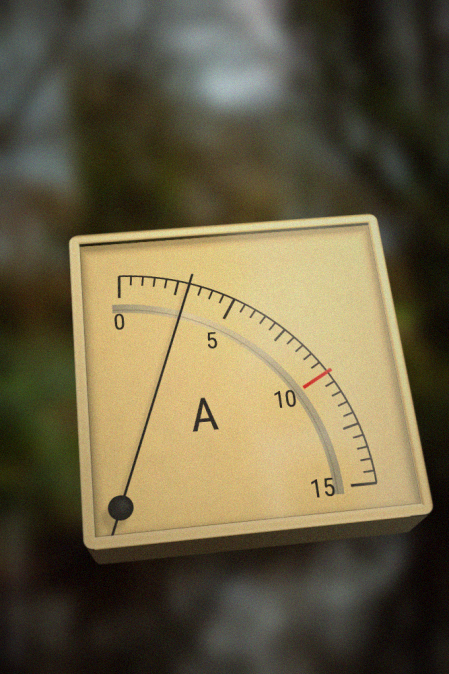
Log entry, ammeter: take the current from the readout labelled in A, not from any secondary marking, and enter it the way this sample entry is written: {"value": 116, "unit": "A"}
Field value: {"value": 3, "unit": "A"}
